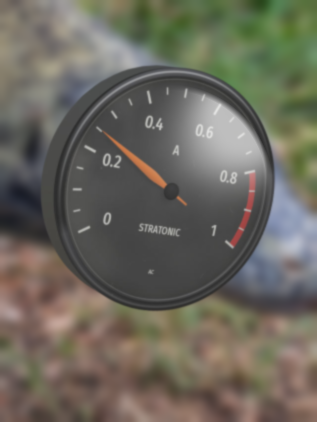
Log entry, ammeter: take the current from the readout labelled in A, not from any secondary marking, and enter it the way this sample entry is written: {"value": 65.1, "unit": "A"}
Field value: {"value": 0.25, "unit": "A"}
